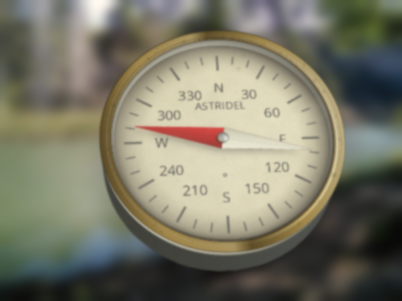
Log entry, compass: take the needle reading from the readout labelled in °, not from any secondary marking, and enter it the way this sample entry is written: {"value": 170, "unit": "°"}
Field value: {"value": 280, "unit": "°"}
